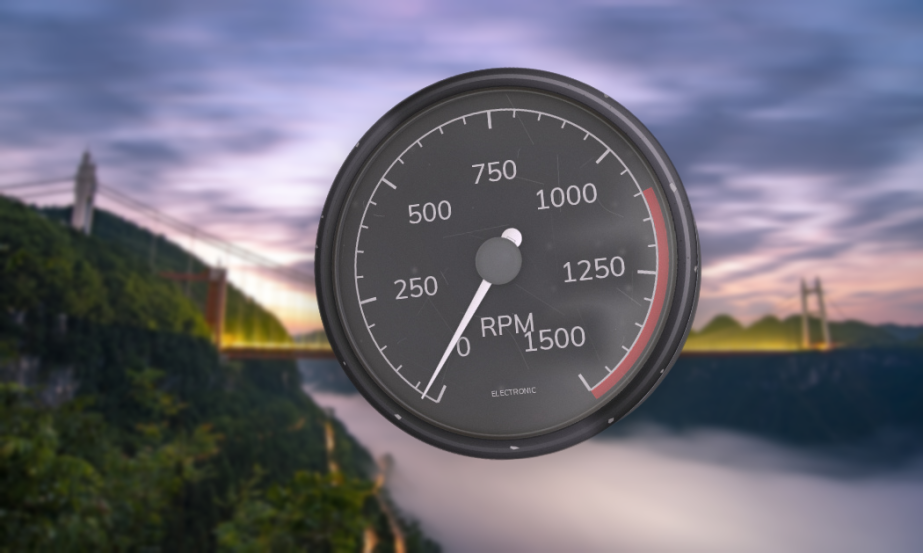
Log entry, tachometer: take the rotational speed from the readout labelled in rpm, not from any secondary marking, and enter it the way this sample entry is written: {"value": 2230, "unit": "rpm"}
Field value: {"value": 25, "unit": "rpm"}
